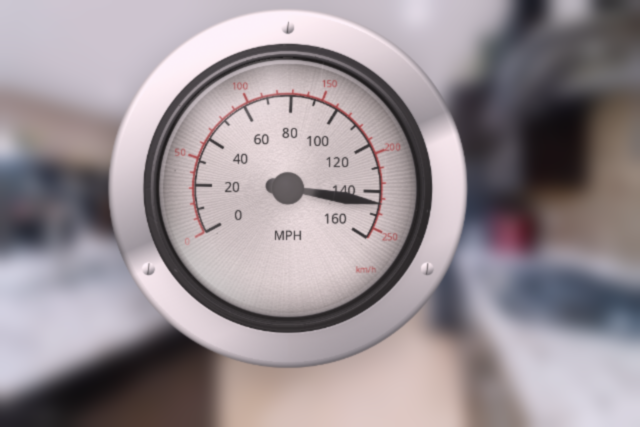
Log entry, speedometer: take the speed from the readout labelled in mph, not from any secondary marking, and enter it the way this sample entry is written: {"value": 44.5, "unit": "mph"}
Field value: {"value": 145, "unit": "mph"}
